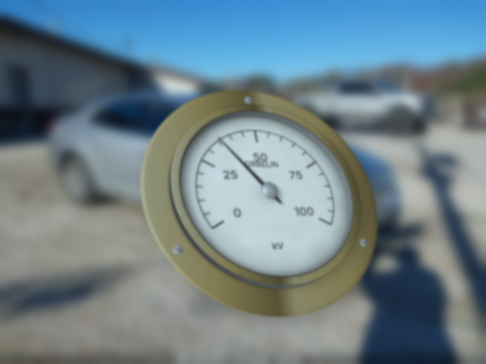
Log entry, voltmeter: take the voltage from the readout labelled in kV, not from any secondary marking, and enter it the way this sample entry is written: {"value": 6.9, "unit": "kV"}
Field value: {"value": 35, "unit": "kV"}
